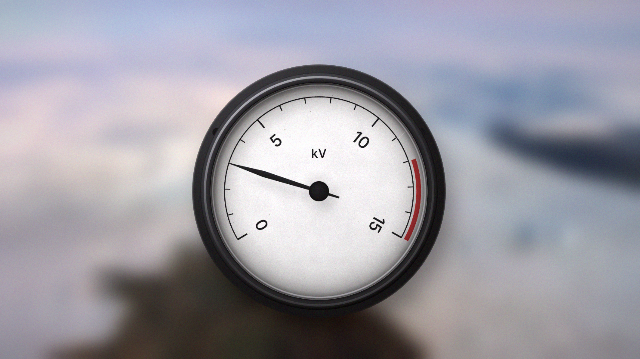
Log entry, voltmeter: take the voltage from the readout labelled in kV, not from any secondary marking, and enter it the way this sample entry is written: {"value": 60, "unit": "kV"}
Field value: {"value": 3, "unit": "kV"}
